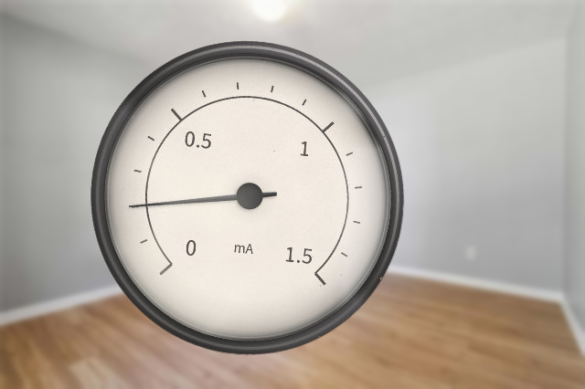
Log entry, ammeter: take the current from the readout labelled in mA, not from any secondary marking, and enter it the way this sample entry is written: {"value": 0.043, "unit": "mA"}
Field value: {"value": 0.2, "unit": "mA"}
